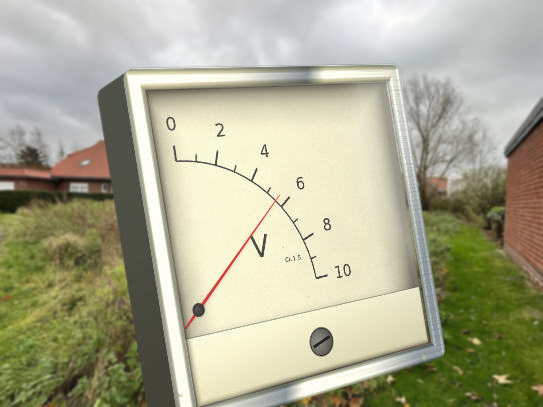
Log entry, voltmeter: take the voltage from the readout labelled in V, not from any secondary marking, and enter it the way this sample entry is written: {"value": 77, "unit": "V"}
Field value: {"value": 5.5, "unit": "V"}
